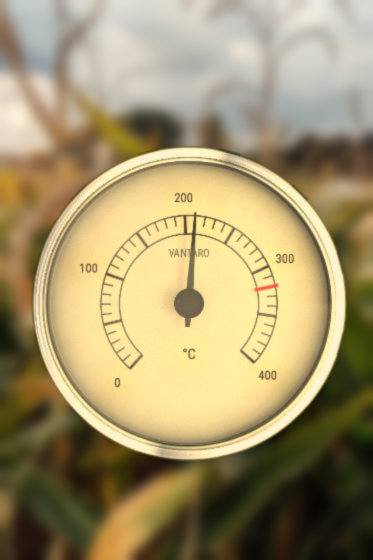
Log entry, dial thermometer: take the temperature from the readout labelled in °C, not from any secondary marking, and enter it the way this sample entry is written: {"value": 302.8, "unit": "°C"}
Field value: {"value": 210, "unit": "°C"}
